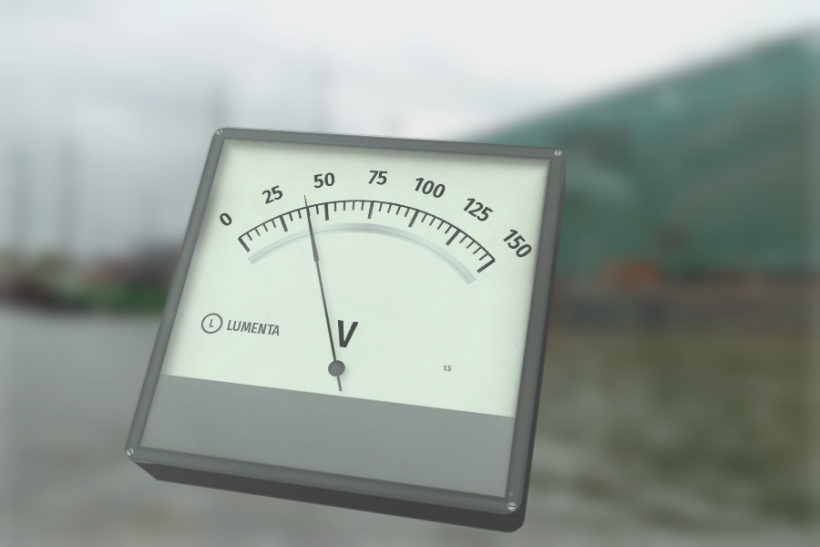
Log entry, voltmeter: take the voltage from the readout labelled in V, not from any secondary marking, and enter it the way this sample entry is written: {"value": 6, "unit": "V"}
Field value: {"value": 40, "unit": "V"}
